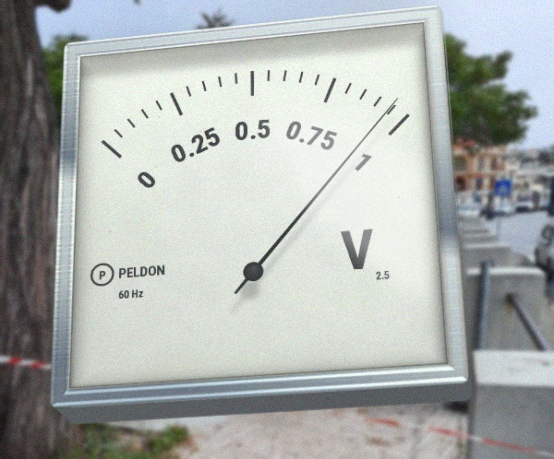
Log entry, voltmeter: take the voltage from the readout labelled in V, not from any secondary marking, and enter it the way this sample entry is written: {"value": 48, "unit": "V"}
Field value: {"value": 0.95, "unit": "V"}
